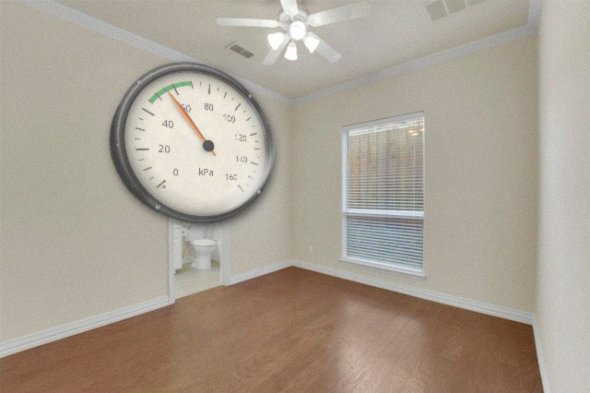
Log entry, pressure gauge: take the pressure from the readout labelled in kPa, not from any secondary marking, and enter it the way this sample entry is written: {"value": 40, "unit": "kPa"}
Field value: {"value": 55, "unit": "kPa"}
